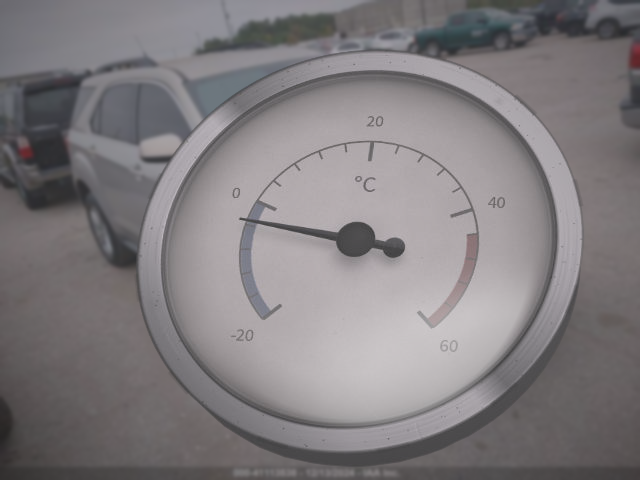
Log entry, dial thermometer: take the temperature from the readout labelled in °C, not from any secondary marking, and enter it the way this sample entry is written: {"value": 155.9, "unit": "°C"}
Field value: {"value": -4, "unit": "°C"}
